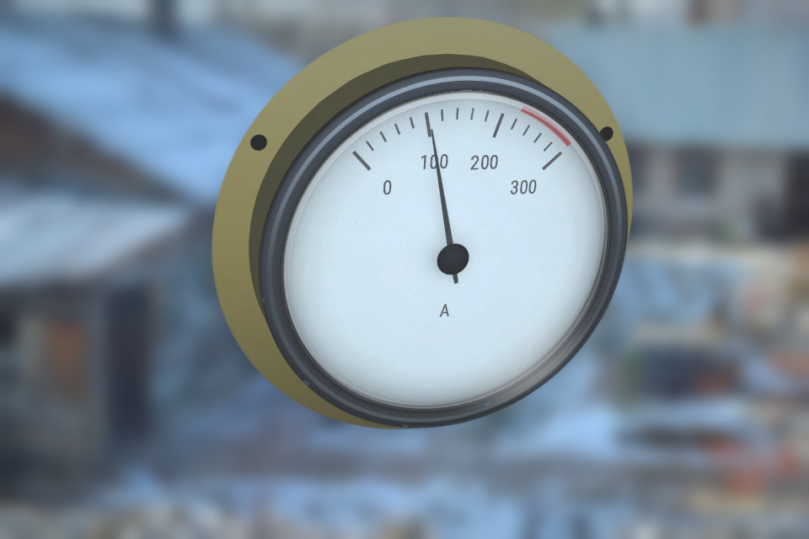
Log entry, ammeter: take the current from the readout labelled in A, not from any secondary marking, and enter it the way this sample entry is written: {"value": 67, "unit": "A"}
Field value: {"value": 100, "unit": "A"}
